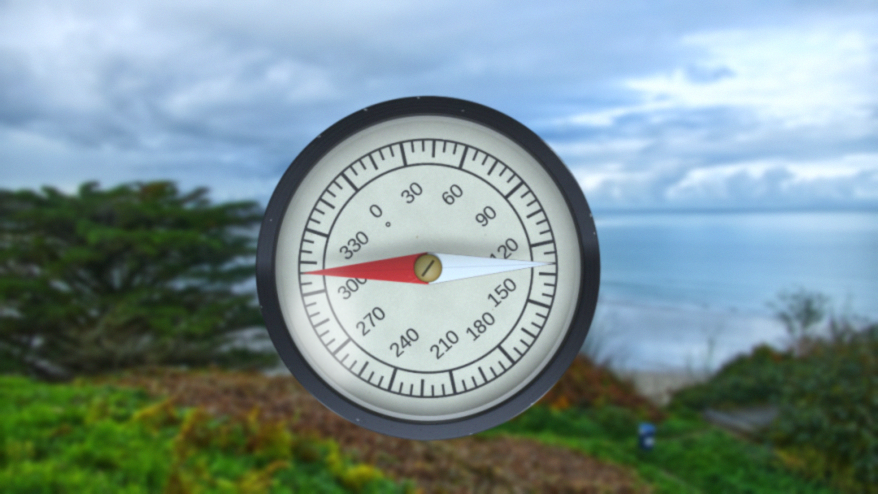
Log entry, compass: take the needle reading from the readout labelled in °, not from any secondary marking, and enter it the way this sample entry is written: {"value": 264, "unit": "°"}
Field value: {"value": 310, "unit": "°"}
